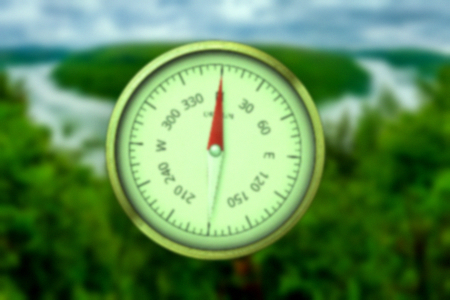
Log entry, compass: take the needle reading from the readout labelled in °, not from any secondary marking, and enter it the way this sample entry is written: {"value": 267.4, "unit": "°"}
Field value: {"value": 0, "unit": "°"}
